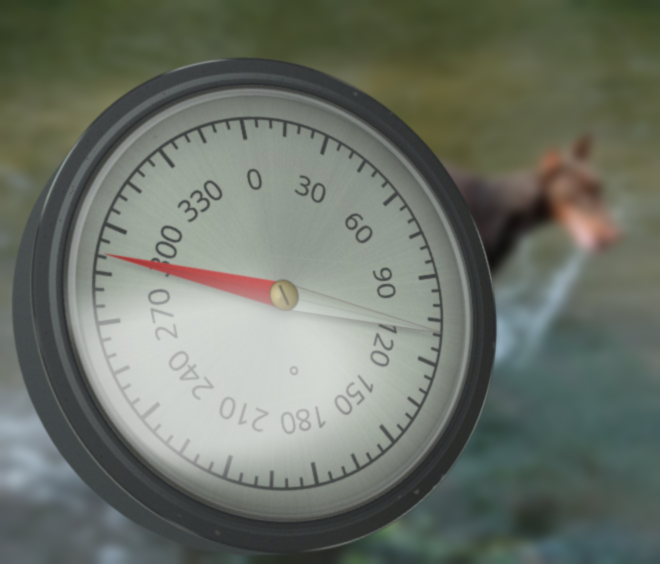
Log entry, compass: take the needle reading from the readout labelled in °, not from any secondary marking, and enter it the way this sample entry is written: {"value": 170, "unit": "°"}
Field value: {"value": 290, "unit": "°"}
